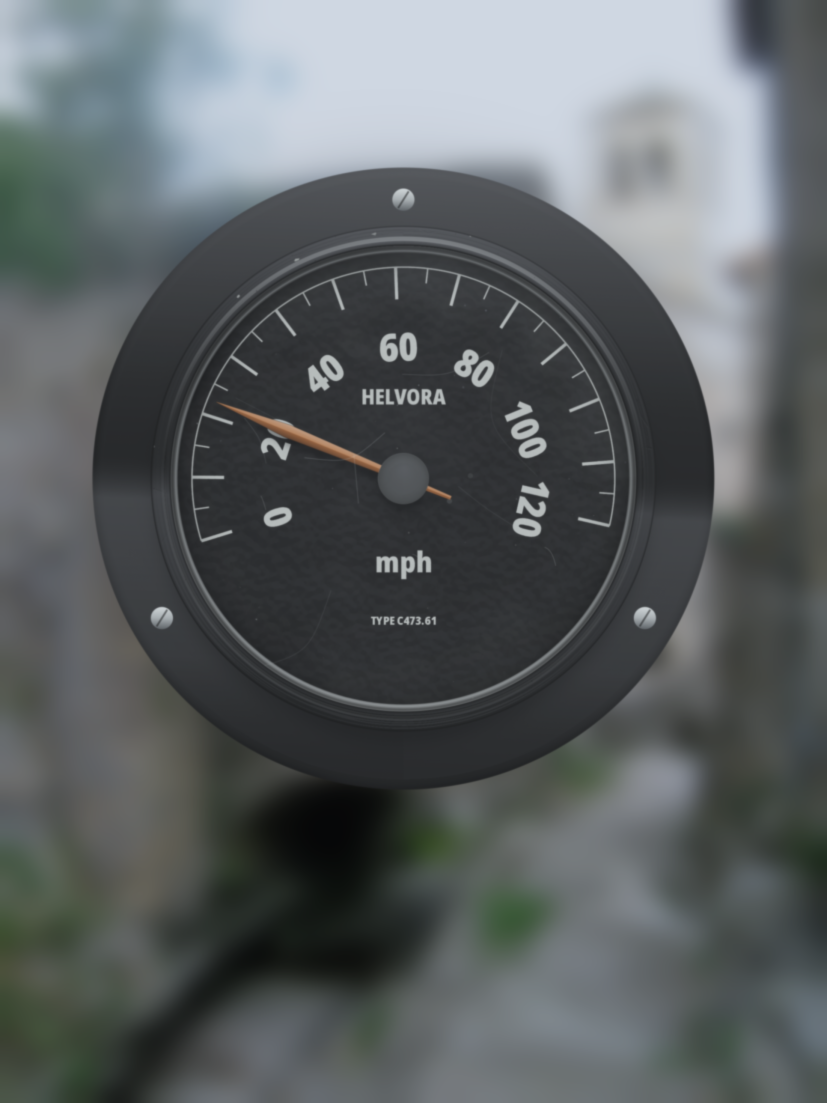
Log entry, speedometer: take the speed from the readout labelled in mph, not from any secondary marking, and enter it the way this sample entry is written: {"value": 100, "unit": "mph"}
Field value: {"value": 22.5, "unit": "mph"}
